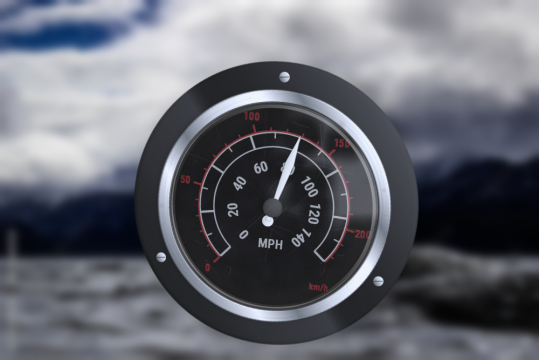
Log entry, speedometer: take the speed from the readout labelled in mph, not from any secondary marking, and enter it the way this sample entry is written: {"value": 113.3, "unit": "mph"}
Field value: {"value": 80, "unit": "mph"}
